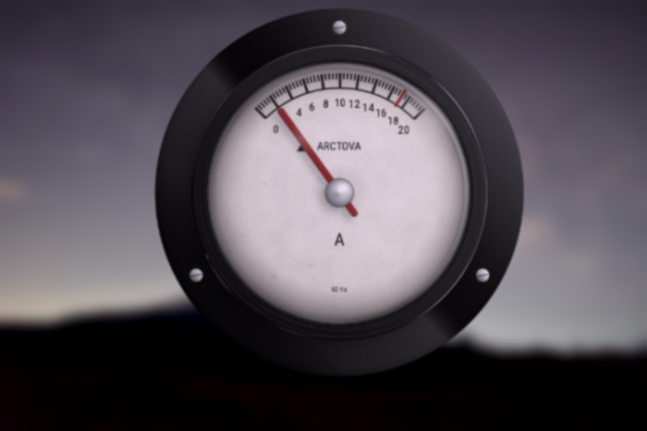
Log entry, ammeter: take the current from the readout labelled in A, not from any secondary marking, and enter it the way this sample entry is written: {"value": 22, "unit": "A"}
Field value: {"value": 2, "unit": "A"}
